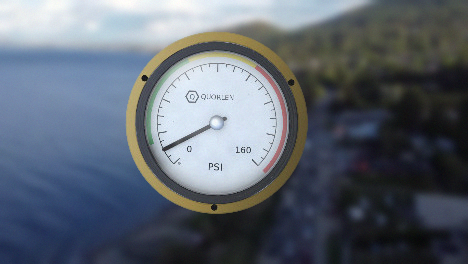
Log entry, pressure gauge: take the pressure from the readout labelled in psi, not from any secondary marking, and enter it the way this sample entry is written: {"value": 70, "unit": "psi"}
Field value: {"value": 10, "unit": "psi"}
